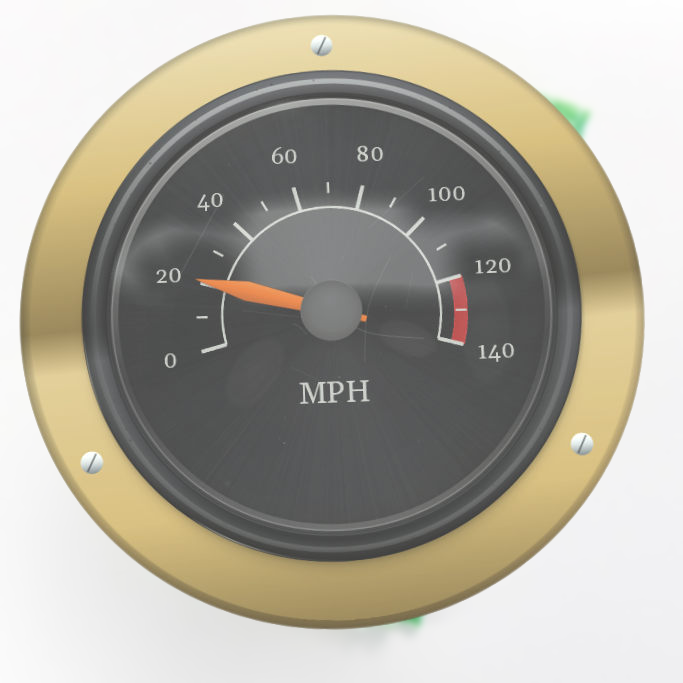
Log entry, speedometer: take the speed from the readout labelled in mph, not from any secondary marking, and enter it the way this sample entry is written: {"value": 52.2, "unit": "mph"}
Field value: {"value": 20, "unit": "mph"}
